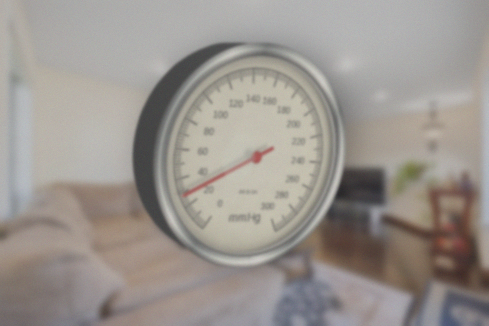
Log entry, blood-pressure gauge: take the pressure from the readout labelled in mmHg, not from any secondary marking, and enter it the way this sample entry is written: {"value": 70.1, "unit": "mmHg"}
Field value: {"value": 30, "unit": "mmHg"}
